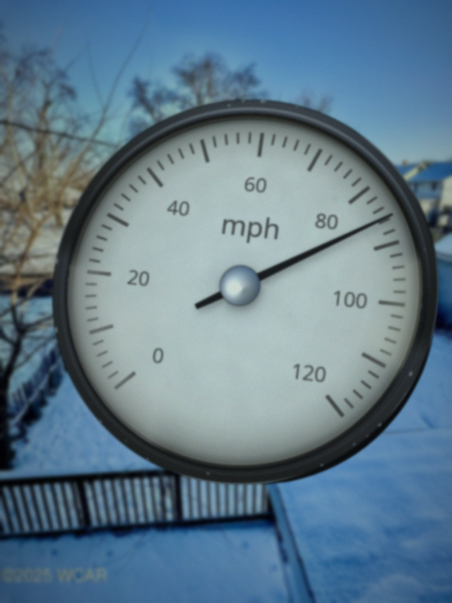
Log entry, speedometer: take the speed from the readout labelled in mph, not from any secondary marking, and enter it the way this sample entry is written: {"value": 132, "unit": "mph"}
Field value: {"value": 86, "unit": "mph"}
